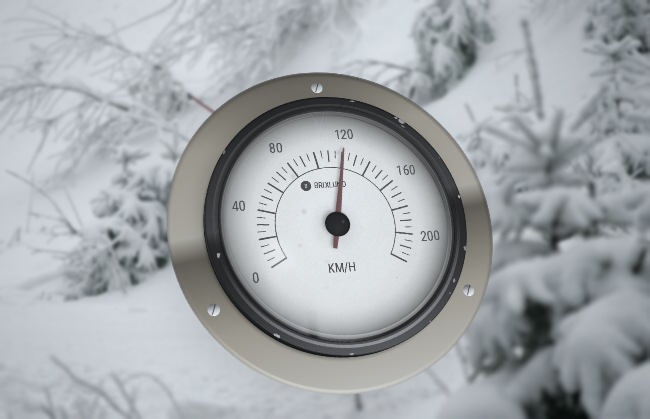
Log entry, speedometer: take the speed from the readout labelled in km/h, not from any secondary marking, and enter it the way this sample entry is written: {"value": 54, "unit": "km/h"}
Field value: {"value": 120, "unit": "km/h"}
